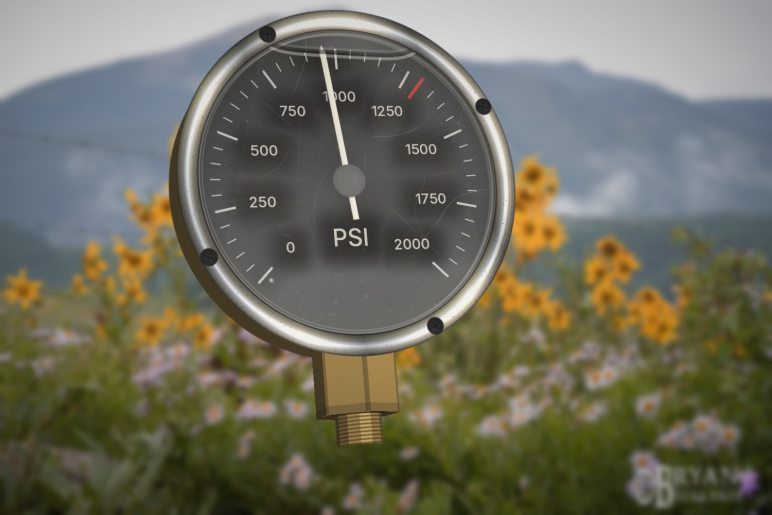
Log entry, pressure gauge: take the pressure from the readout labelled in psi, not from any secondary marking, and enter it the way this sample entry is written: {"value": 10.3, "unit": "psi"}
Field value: {"value": 950, "unit": "psi"}
